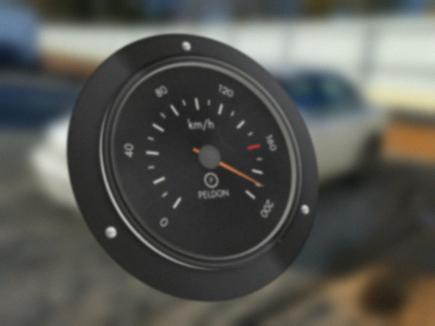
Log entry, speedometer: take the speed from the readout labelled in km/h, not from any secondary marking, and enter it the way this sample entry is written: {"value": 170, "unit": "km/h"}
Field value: {"value": 190, "unit": "km/h"}
